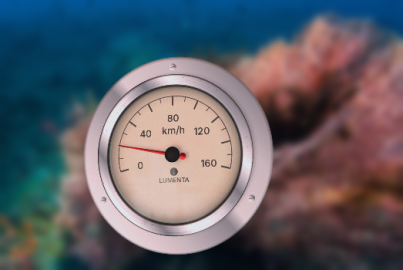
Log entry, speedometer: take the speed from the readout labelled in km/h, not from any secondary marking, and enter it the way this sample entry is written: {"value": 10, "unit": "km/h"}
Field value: {"value": 20, "unit": "km/h"}
